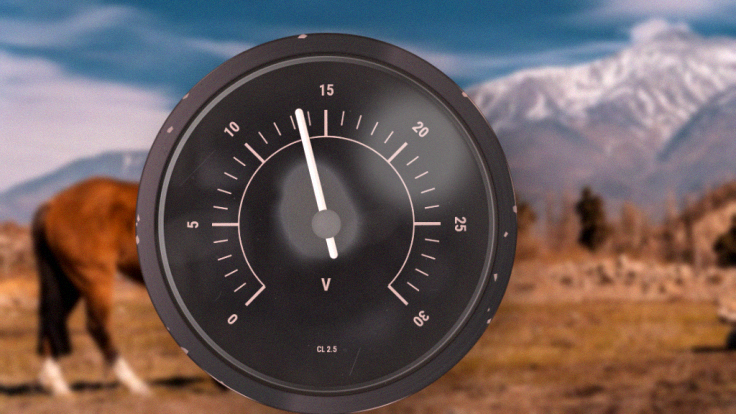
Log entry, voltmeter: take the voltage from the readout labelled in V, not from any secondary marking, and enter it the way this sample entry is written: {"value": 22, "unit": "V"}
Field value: {"value": 13.5, "unit": "V"}
